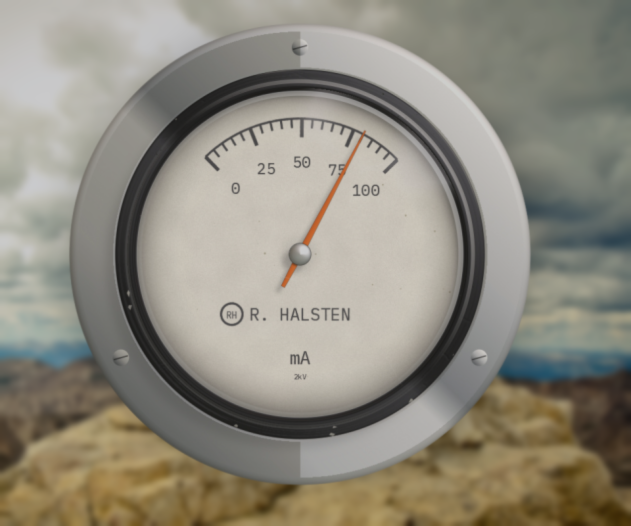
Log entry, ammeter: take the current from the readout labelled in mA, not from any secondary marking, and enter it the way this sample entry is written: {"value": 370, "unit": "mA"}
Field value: {"value": 80, "unit": "mA"}
